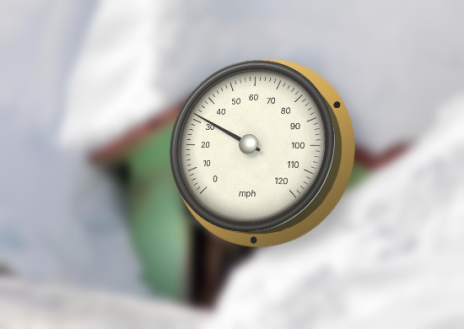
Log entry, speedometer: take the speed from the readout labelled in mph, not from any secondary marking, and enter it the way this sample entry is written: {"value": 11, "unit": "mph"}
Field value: {"value": 32, "unit": "mph"}
